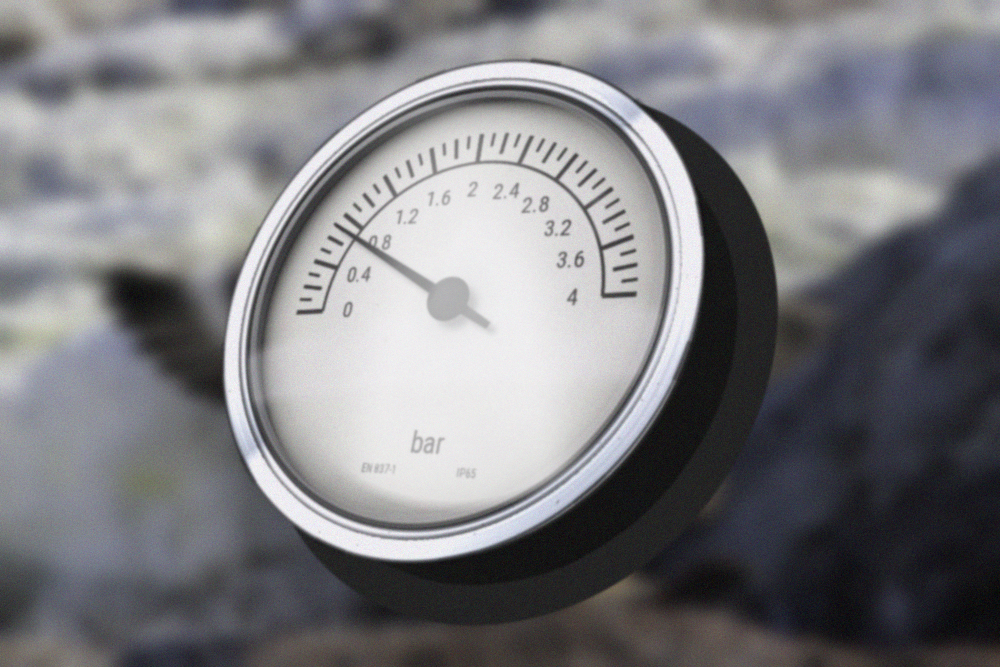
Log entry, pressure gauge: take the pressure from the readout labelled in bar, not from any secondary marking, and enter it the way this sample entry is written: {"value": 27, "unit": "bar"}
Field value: {"value": 0.7, "unit": "bar"}
